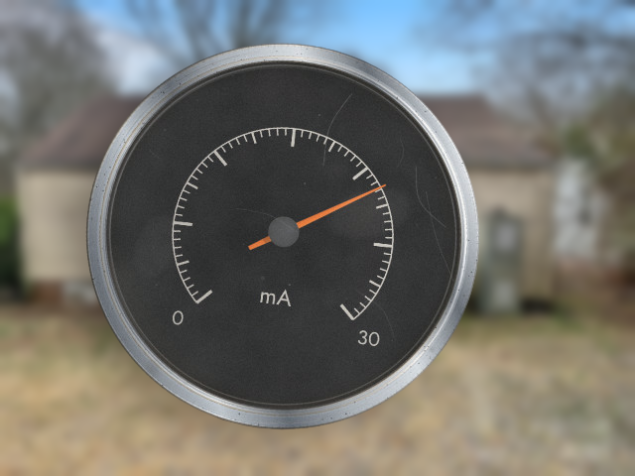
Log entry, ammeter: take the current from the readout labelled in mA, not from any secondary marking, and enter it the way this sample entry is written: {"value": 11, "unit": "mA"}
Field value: {"value": 21.5, "unit": "mA"}
